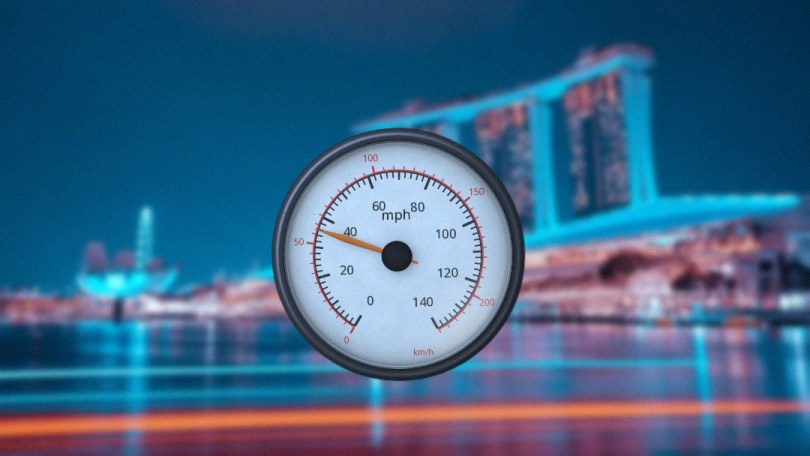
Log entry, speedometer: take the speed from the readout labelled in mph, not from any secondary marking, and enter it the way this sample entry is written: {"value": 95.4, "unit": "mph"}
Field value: {"value": 36, "unit": "mph"}
